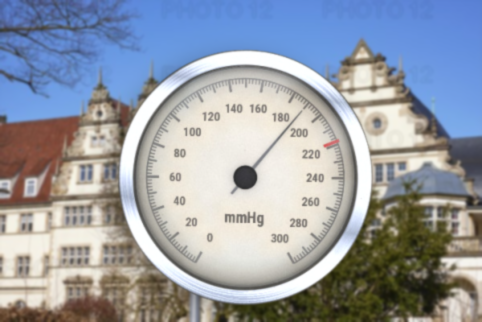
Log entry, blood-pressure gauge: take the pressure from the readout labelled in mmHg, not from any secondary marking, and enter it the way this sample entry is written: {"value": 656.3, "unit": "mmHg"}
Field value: {"value": 190, "unit": "mmHg"}
